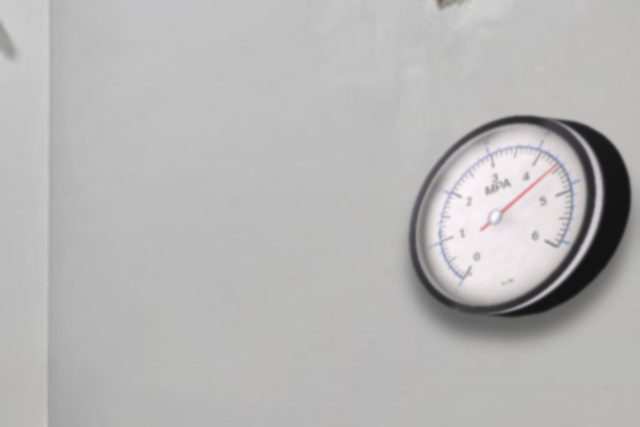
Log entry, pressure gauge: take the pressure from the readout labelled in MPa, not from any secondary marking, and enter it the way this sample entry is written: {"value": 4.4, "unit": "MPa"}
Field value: {"value": 4.5, "unit": "MPa"}
